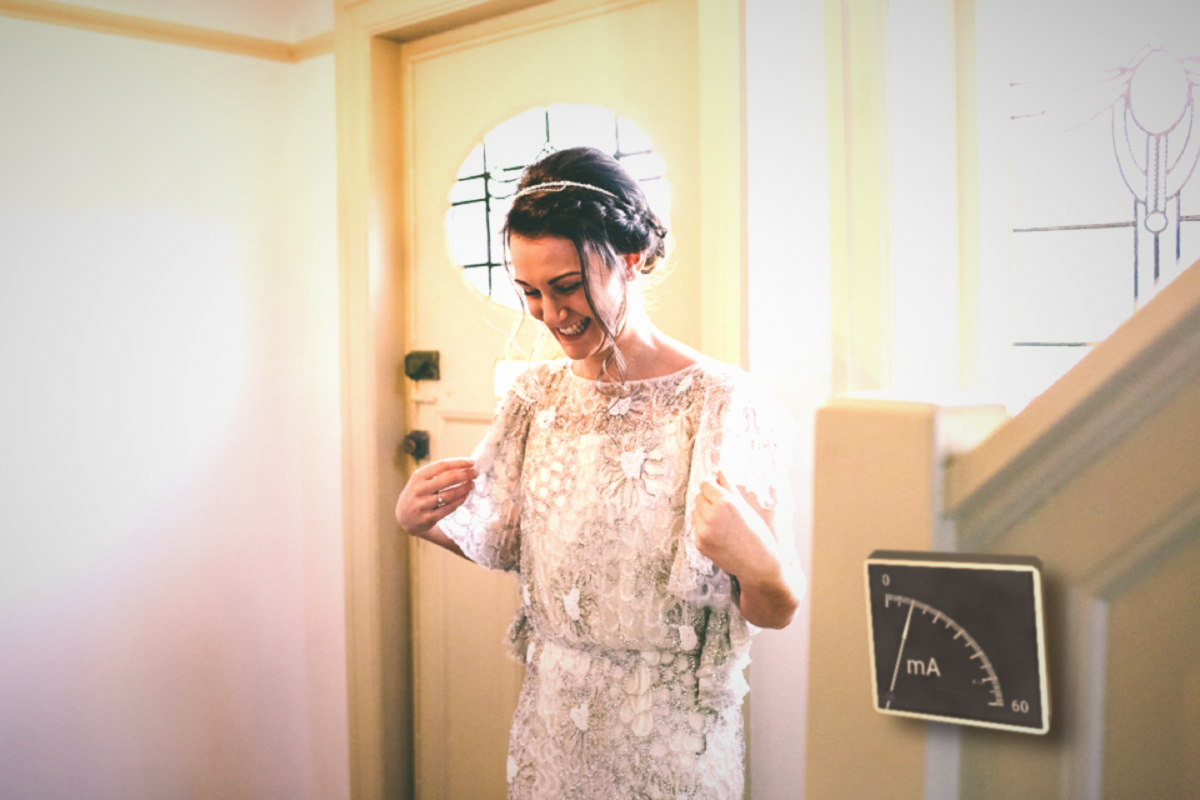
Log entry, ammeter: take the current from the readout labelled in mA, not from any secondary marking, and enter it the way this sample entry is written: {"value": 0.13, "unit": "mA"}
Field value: {"value": 10, "unit": "mA"}
